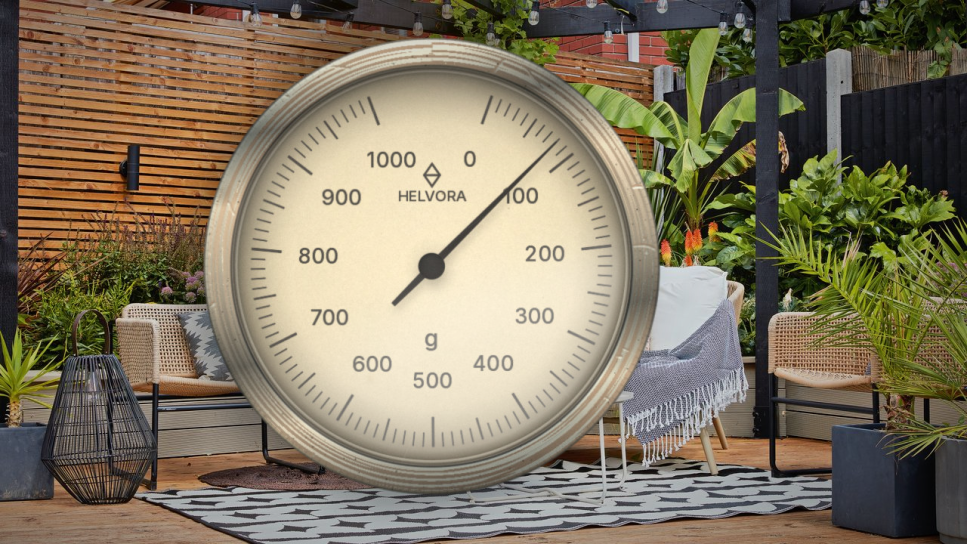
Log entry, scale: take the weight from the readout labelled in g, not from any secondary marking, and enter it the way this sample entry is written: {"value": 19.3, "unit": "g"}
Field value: {"value": 80, "unit": "g"}
